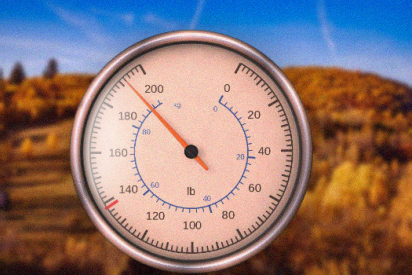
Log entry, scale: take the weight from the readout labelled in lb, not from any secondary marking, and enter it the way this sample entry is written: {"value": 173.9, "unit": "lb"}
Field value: {"value": 192, "unit": "lb"}
